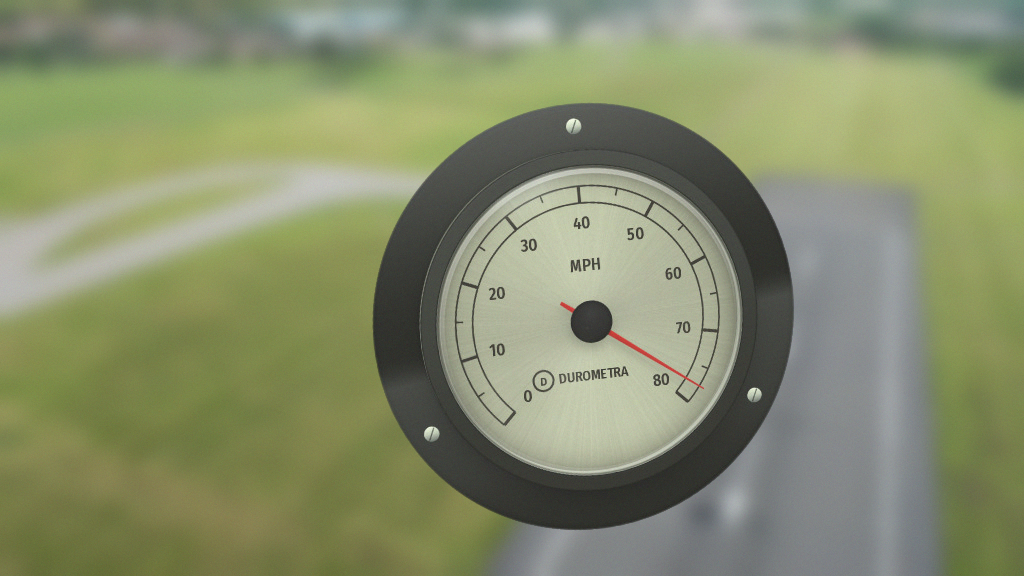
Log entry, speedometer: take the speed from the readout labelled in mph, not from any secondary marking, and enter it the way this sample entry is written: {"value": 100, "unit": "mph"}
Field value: {"value": 77.5, "unit": "mph"}
